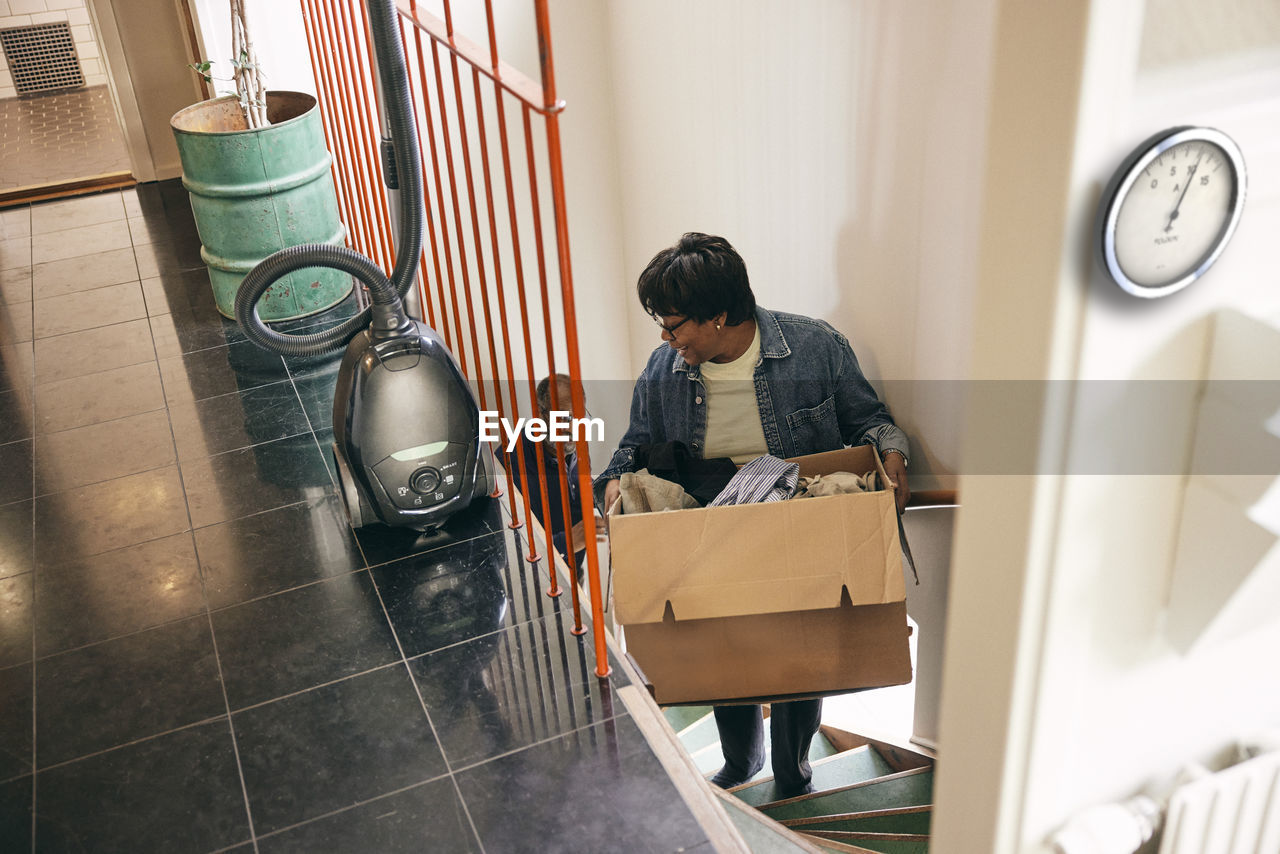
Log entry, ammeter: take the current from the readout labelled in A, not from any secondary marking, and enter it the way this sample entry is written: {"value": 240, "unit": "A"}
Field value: {"value": 10, "unit": "A"}
